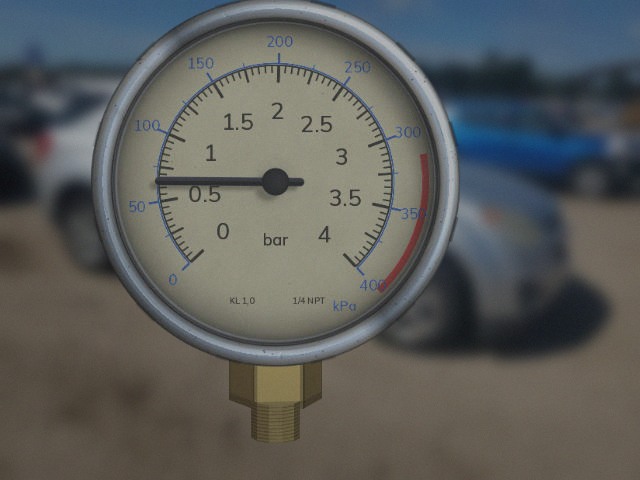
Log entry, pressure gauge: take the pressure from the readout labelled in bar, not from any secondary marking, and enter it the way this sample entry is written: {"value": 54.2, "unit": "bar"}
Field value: {"value": 0.65, "unit": "bar"}
